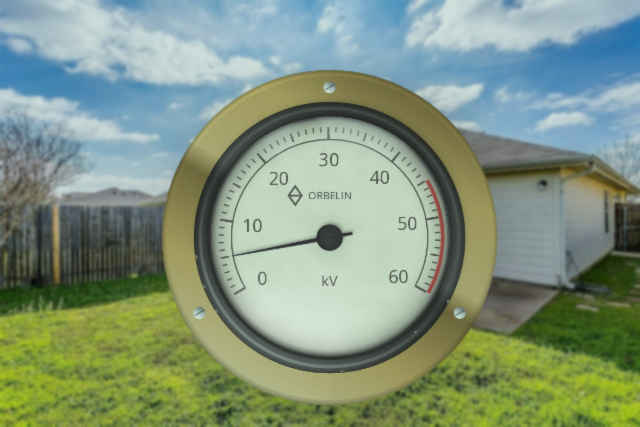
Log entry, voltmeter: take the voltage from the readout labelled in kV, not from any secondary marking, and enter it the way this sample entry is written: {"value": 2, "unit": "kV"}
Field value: {"value": 5, "unit": "kV"}
